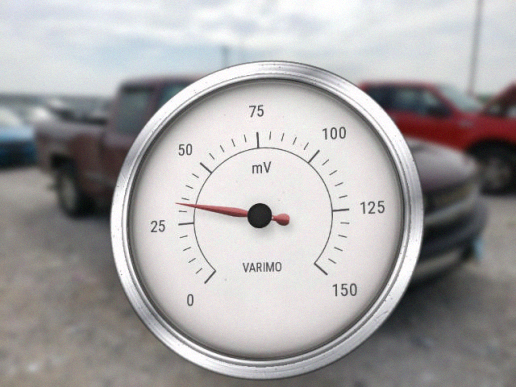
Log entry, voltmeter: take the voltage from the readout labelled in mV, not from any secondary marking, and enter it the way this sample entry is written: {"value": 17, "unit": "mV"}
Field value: {"value": 32.5, "unit": "mV"}
